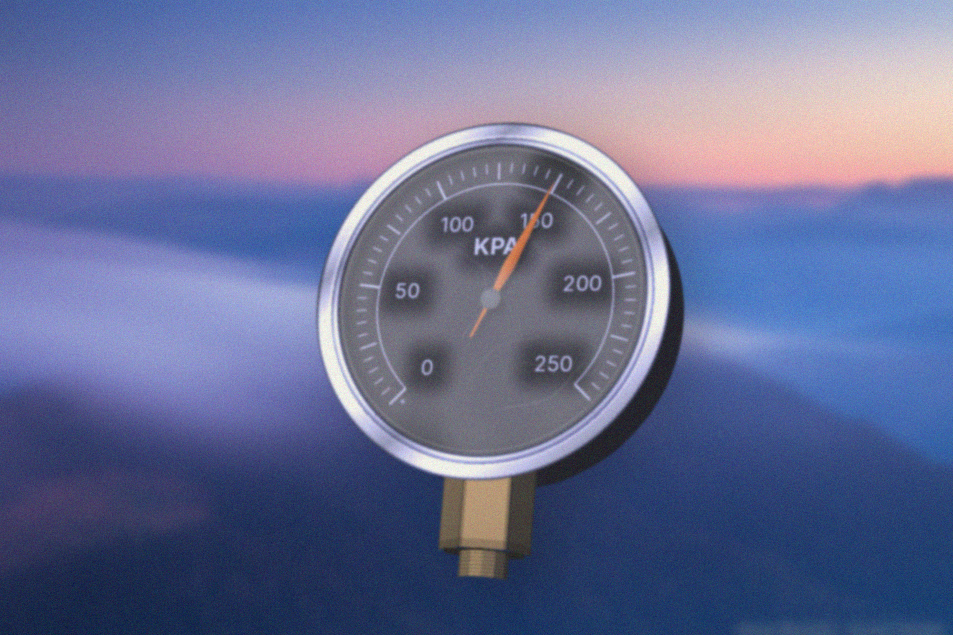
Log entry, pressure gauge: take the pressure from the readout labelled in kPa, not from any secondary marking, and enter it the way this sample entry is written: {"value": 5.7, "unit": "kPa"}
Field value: {"value": 150, "unit": "kPa"}
